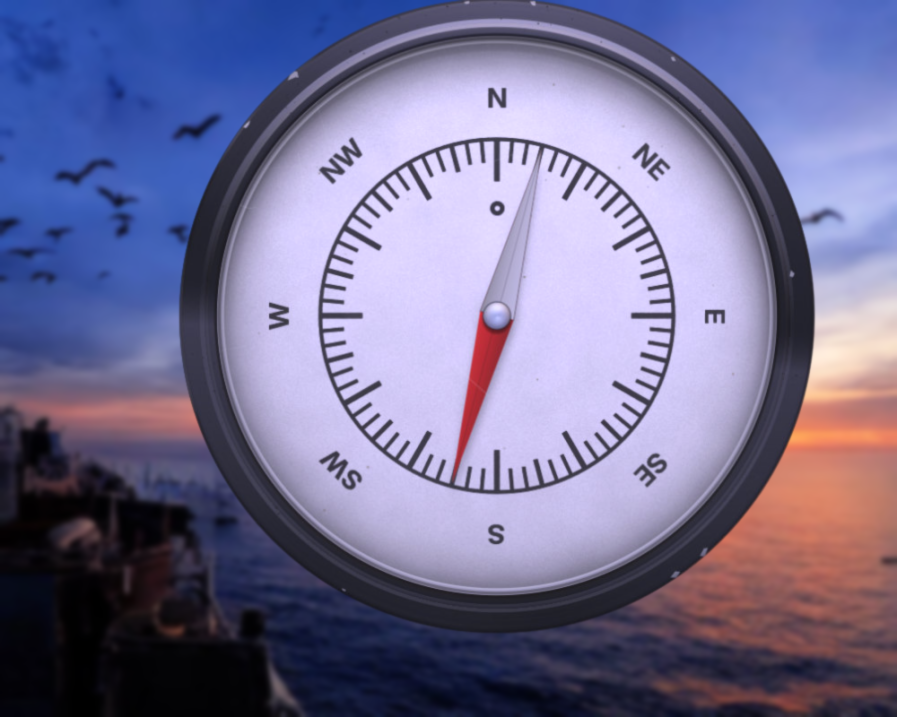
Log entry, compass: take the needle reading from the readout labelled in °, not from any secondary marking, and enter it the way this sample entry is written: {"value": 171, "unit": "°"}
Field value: {"value": 195, "unit": "°"}
